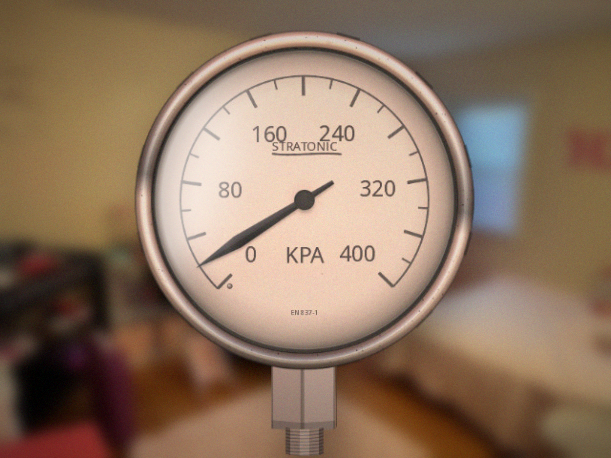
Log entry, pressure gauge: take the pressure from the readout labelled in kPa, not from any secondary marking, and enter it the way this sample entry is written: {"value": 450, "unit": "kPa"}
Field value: {"value": 20, "unit": "kPa"}
